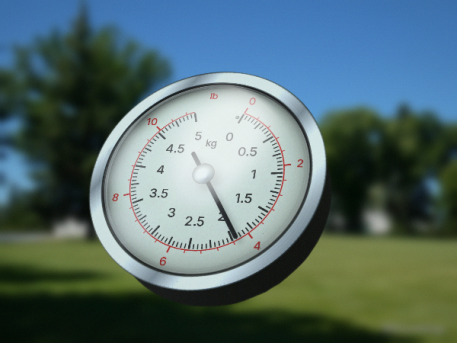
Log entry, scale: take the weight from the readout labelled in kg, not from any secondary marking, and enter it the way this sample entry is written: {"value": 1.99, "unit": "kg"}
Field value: {"value": 1.95, "unit": "kg"}
